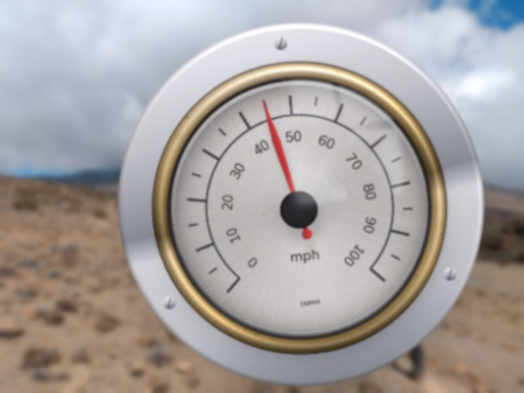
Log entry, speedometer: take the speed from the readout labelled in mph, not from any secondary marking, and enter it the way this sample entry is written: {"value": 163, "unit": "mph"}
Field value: {"value": 45, "unit": "mph"}
